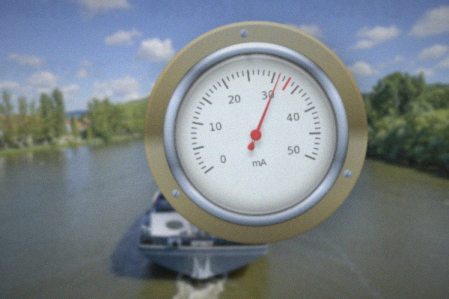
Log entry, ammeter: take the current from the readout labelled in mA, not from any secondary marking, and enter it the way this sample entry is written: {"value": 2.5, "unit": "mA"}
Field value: {"value": 31, "unit": "mA"}
